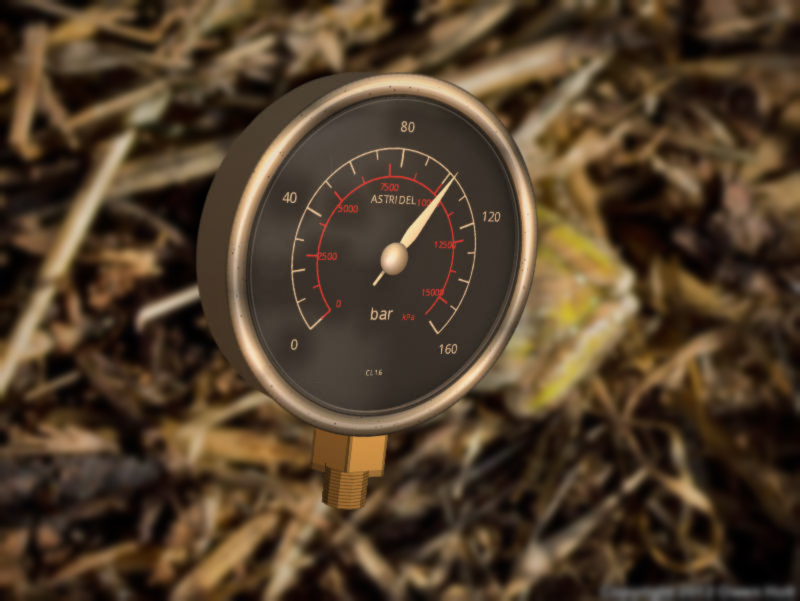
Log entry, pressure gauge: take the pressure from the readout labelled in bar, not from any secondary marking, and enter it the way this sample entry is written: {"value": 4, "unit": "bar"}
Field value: {"value": 100, "unit": "bar"}
